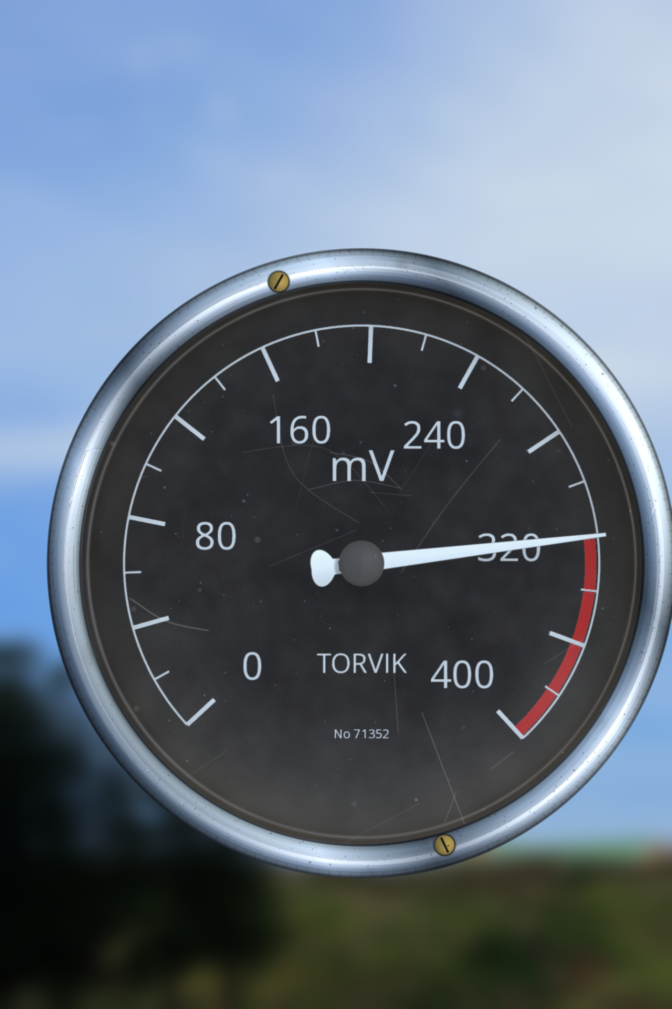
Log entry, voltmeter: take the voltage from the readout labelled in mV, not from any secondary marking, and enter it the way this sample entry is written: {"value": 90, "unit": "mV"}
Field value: {"value": 320, "unit": "mV"}
